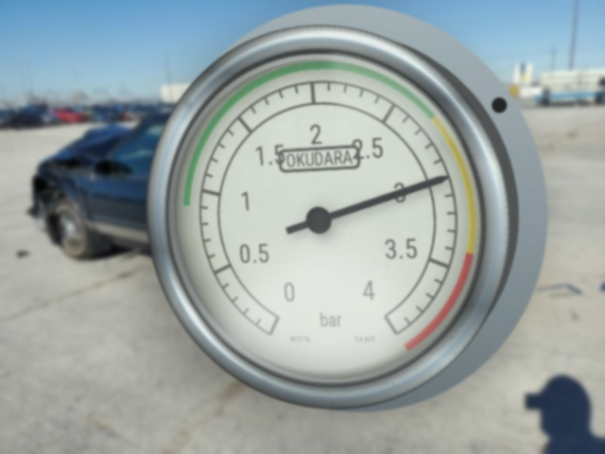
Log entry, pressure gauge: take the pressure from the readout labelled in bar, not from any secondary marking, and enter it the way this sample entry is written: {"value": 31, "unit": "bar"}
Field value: {"value": 3, "unit": "bar"}
